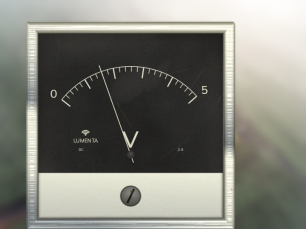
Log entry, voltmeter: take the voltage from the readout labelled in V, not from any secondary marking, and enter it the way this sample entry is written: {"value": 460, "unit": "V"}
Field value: {"value": 1.6, "unit": "V"}
